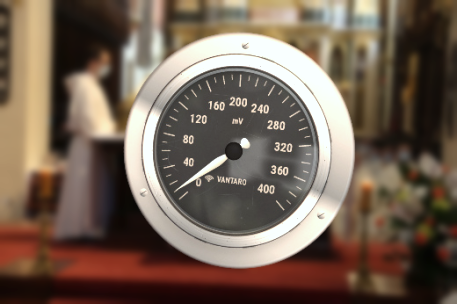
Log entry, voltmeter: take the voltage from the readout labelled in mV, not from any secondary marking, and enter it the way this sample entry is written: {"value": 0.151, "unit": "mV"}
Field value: {"value": 10, "unit": "mV"}
